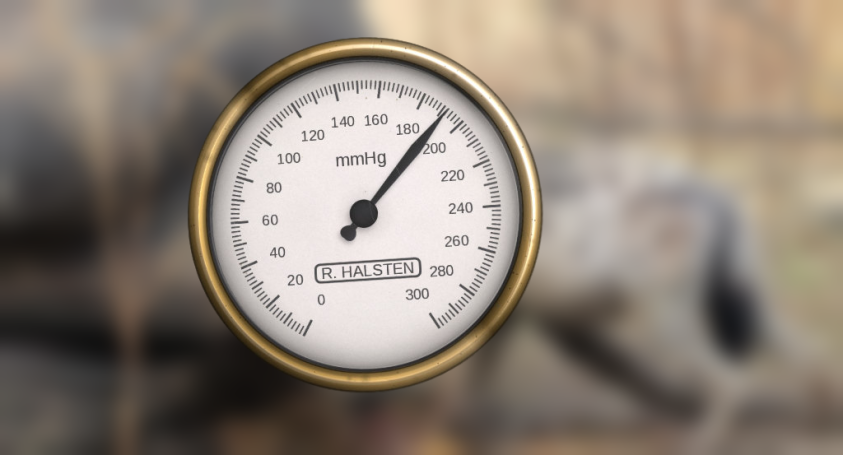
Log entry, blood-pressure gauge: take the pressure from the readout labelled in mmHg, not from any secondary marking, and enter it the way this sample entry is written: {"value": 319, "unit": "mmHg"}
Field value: {"value": 192, "unit": "mmHg"}
